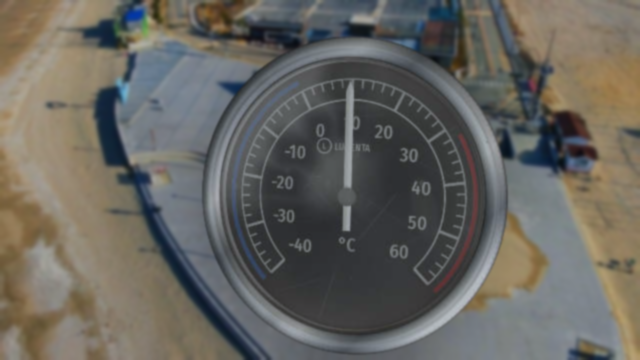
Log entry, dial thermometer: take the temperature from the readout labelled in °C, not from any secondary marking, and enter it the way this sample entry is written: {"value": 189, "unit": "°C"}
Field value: {"value": 10, "unit": "°C"}
